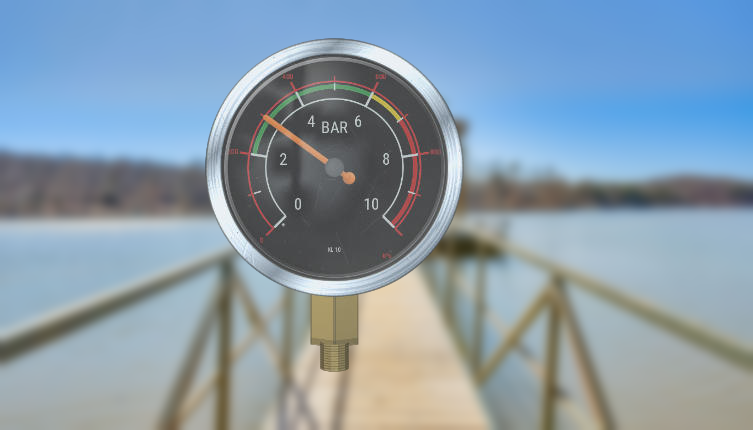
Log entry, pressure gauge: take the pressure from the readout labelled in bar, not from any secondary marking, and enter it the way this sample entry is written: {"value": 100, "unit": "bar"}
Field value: {"value": 3, "unit": "bar"}
